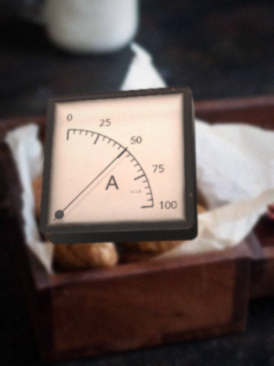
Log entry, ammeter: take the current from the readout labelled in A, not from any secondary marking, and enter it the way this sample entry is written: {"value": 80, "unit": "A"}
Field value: {"value": 50, "unit": "A"}
